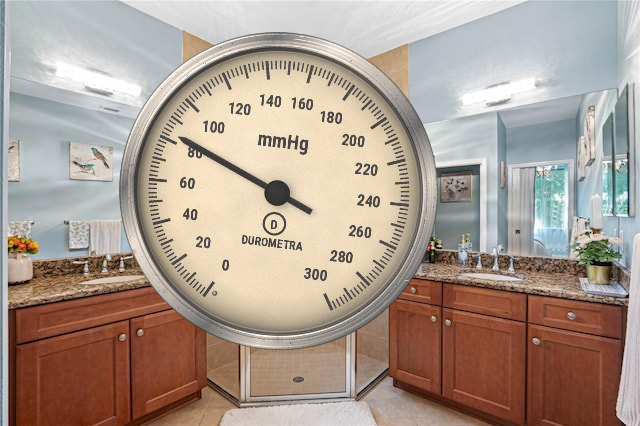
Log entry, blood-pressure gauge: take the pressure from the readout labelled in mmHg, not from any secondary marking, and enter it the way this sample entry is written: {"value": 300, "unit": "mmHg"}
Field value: {"value": 84, "unit": "mmHg"}
